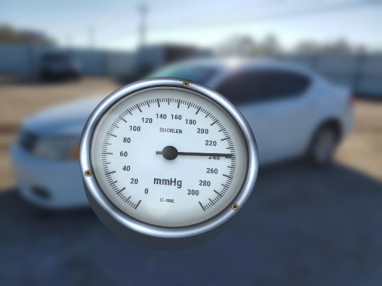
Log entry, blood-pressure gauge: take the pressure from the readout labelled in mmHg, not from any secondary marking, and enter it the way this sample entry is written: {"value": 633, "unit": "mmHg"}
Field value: {"value": 240, "unit": "mmHg"}
